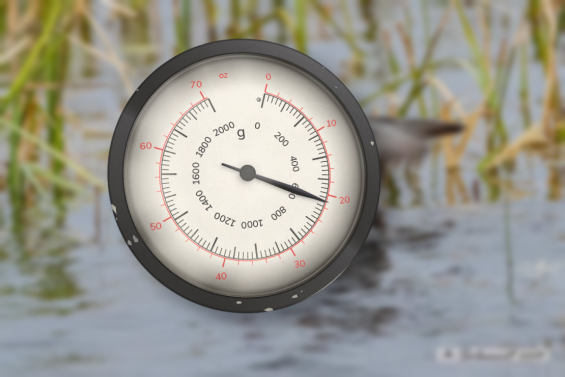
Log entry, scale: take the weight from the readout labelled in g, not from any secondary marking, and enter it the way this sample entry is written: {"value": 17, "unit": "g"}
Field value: {"value": 600, "unit": "g"}
